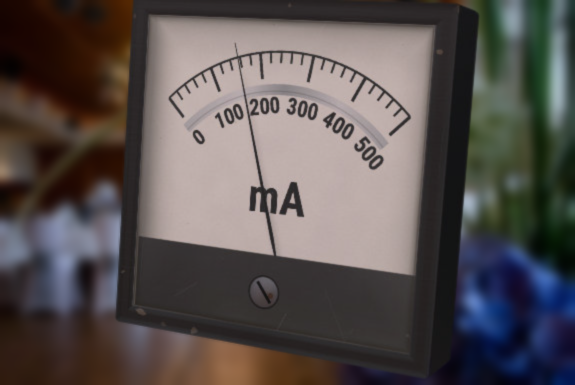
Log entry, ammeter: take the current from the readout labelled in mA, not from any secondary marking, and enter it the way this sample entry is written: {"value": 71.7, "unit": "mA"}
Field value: {"value": 160, "unit": "mA"}
